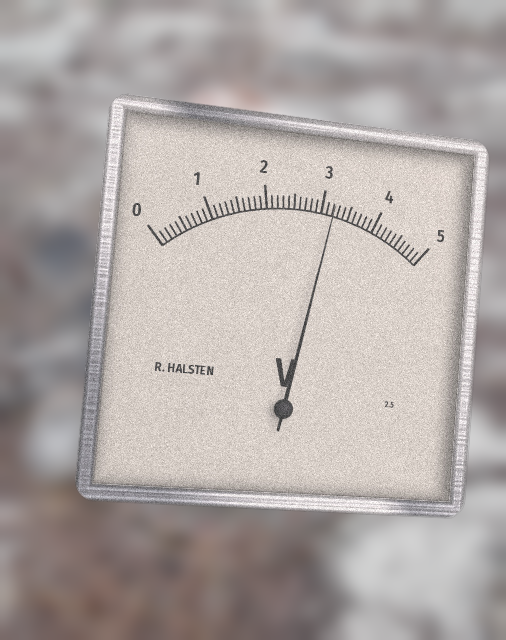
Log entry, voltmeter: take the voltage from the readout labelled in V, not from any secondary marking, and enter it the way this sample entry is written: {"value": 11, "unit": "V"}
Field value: {"value": 3.2, "unit": "V"}
